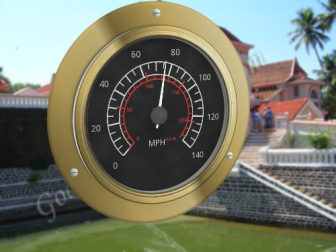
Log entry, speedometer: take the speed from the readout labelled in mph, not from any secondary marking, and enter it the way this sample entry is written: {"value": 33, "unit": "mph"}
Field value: {"value": 75, "unit": "mph"}
